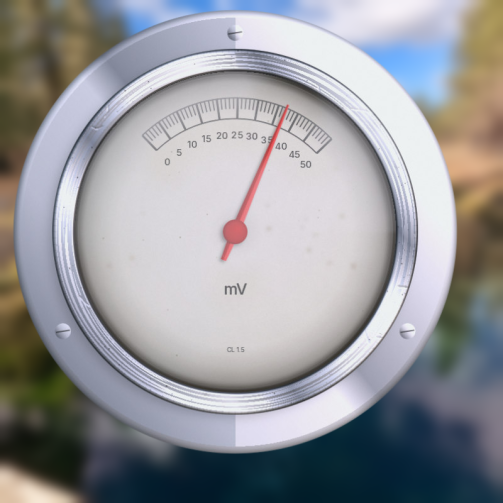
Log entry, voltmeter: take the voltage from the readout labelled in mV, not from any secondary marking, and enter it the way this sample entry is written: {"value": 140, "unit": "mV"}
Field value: {"value": 37, "unit": "mV"}
